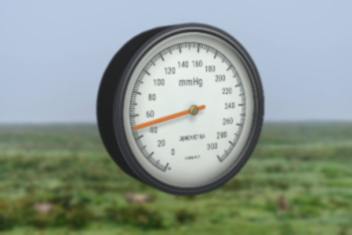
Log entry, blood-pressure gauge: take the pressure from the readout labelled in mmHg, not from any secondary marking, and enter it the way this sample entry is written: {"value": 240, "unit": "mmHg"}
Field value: {"value": 50, "unit": "mmHg"}
